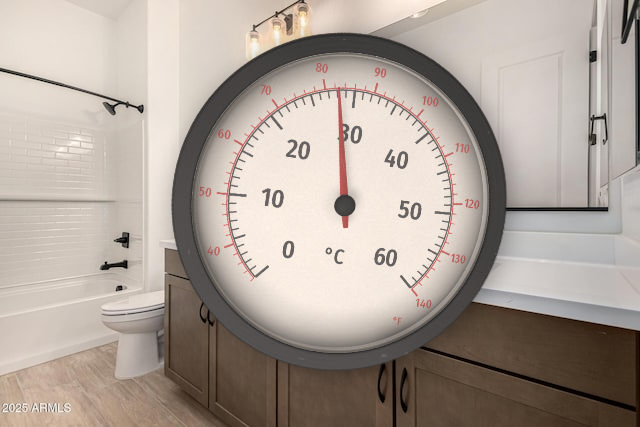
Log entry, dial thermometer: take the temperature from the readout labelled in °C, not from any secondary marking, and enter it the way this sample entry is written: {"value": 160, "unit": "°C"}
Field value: {"value": 28, "unit": "°C"}
